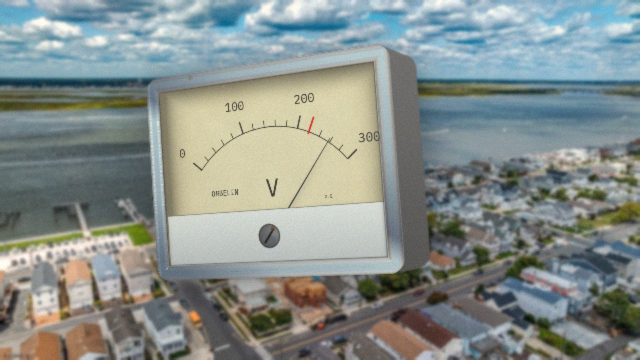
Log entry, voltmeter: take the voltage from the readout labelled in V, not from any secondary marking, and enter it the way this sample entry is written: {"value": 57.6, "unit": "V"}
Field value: {"value": 260, "unit": "V"}
